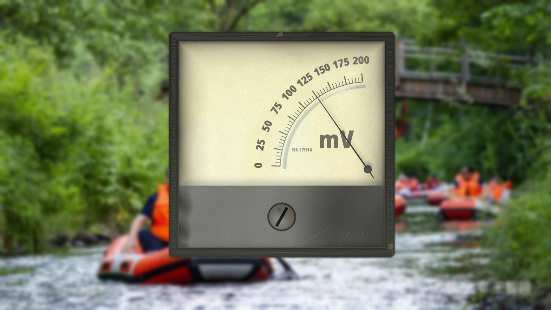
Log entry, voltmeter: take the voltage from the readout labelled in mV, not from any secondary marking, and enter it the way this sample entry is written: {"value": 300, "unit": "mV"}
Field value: {"value": 125, "unit": "mV"}
